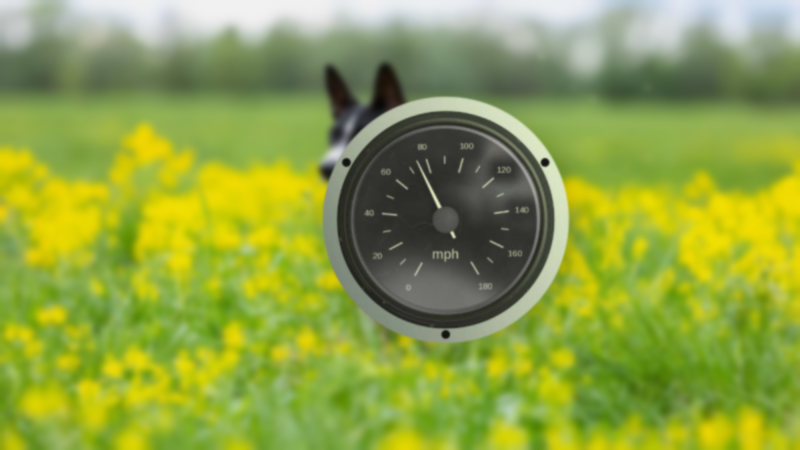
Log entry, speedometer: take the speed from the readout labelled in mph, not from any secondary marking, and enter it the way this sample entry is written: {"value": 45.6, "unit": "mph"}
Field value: {"value": 75, "unit": "mph"}
